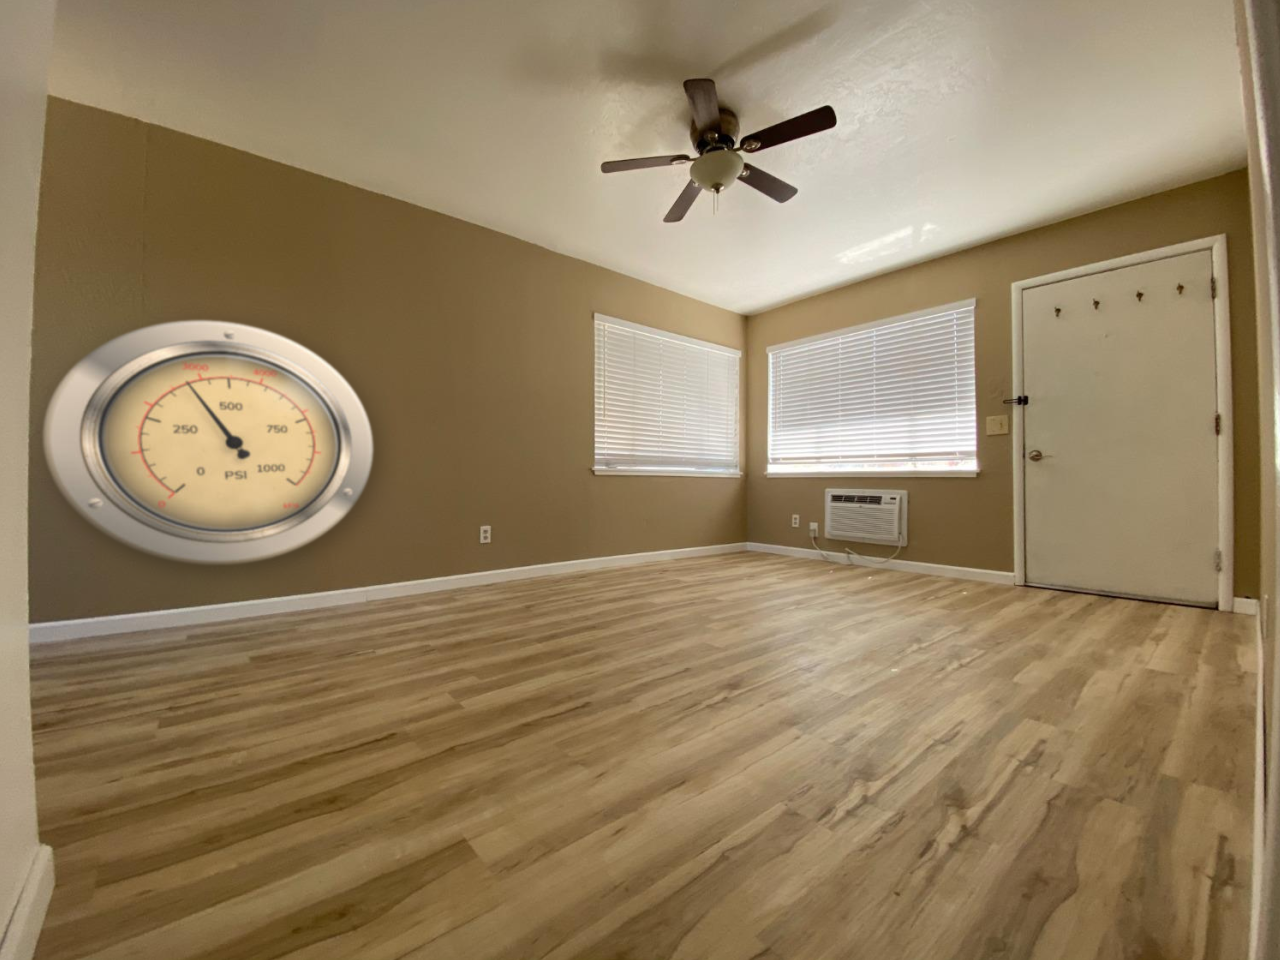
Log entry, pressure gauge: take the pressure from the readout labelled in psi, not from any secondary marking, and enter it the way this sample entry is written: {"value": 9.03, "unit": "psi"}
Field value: {"value": 400, "unit": "psi"}
